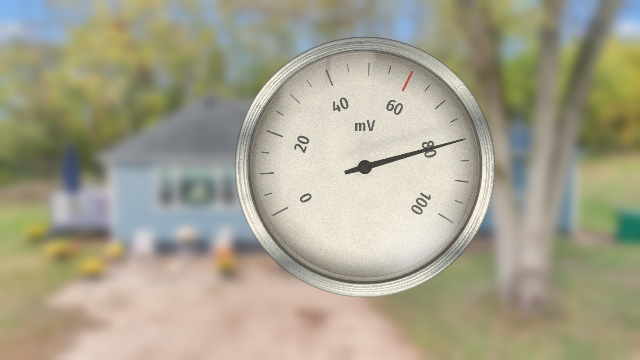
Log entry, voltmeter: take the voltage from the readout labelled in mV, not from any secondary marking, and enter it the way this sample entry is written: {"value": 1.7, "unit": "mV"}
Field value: {"value": 80, "unit": "mV"}
